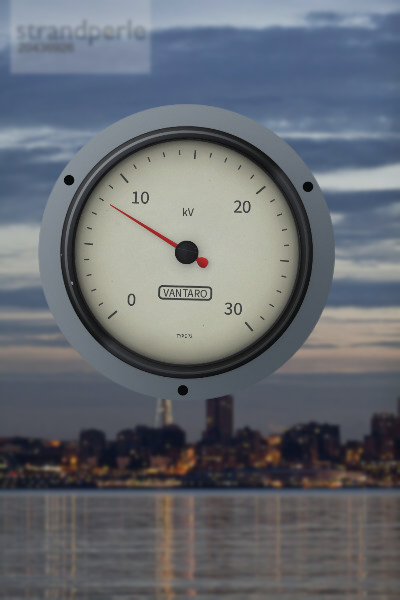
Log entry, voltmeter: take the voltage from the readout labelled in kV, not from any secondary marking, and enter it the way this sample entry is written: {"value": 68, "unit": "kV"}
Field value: {"value": 8, "unit": "kV"}
